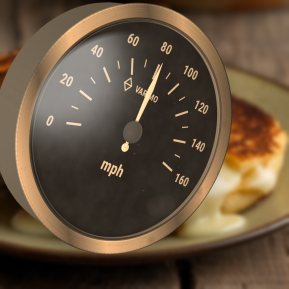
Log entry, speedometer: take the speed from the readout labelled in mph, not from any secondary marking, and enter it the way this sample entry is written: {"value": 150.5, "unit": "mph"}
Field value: {"value": 80, "unit": "mph"}
